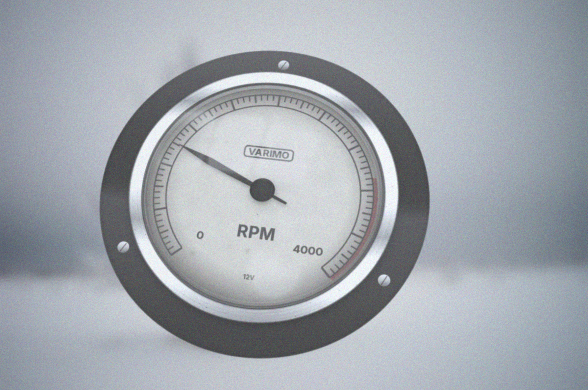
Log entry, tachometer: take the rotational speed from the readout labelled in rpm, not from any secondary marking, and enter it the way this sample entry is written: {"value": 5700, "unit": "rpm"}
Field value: {"value": 1000, "unit": "rpm"}
